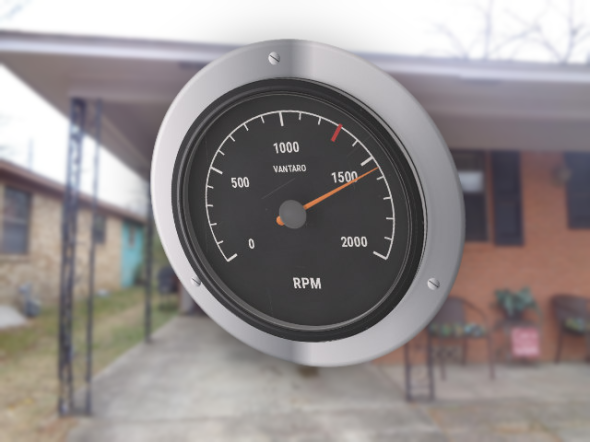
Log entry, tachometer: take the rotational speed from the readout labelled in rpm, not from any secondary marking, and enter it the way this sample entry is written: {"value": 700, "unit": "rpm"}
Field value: {"value": 1550, "unit": "rpm"}
